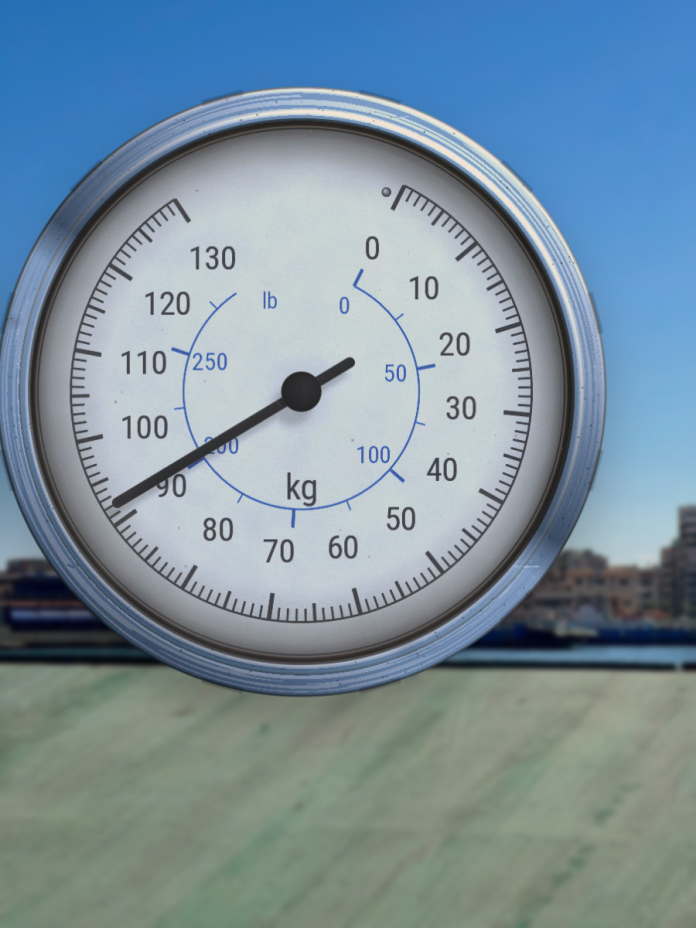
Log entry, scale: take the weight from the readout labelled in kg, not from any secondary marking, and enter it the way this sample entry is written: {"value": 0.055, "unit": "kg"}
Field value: {"value": 92, "unit": "kg"}
